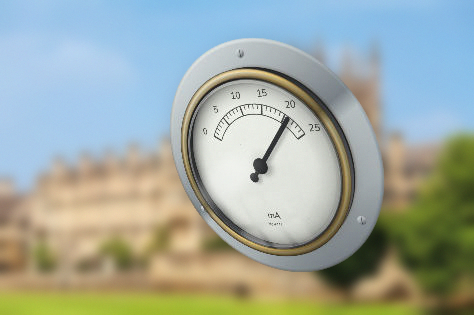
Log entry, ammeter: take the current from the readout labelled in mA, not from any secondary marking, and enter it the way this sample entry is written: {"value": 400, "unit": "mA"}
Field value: {"value": 21, "unit": "mA"}
